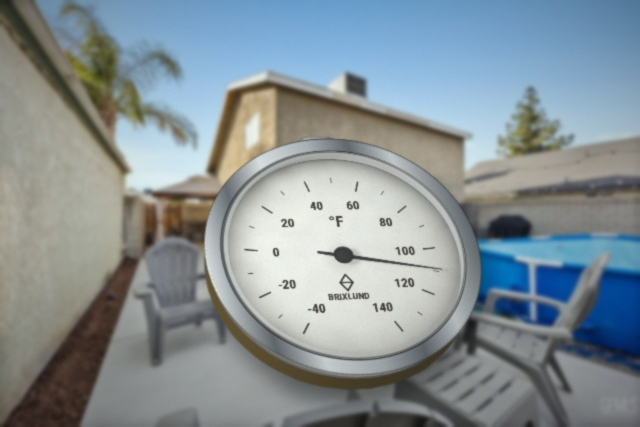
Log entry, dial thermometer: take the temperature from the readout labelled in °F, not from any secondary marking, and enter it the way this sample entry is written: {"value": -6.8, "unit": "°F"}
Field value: {"value": 110, "unit": "°F"}
